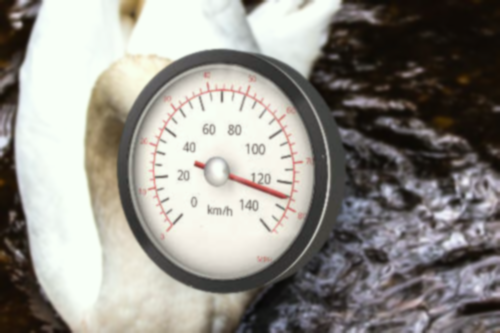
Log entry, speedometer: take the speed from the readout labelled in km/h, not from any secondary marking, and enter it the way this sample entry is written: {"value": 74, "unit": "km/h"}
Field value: {"value": 125, "unit": "km/h"}
